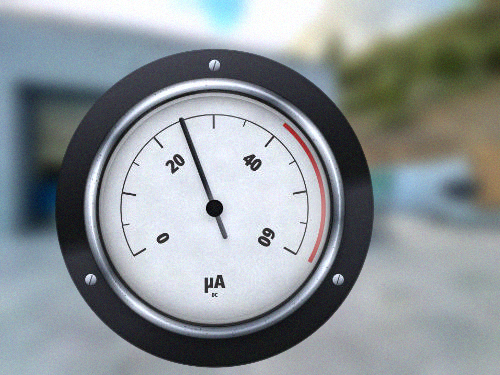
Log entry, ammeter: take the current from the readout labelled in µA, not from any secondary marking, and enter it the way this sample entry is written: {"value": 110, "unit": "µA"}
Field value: {"value": 25, "unit": "µA"}
